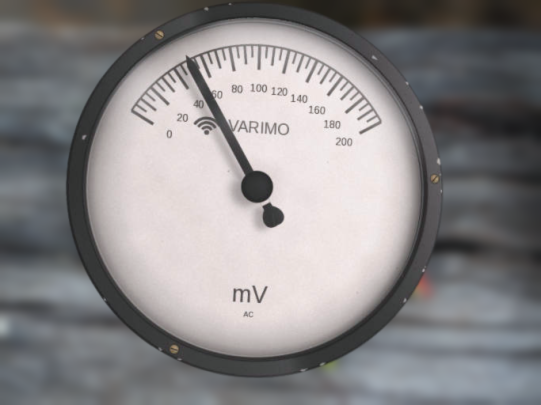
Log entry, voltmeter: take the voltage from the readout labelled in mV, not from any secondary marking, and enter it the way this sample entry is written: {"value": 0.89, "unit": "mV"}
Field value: {"value": 50, "unit": "mV"}
